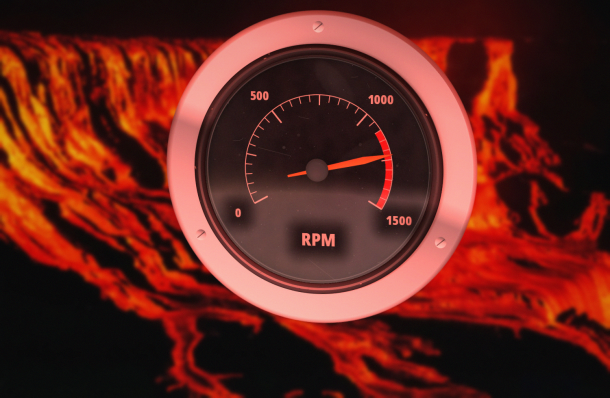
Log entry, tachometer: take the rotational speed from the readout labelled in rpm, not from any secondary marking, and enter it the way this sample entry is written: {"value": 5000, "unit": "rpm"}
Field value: {"value": 1225, "unit": "rpm"}
